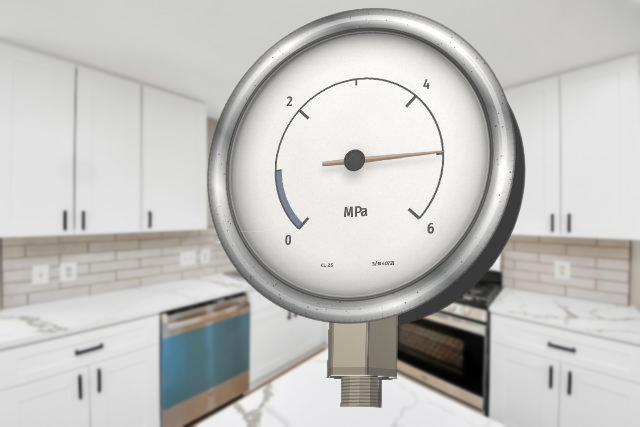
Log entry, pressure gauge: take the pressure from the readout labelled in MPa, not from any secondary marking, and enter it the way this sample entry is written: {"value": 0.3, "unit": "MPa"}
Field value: {"value": 5, "unit": "MPa"}
